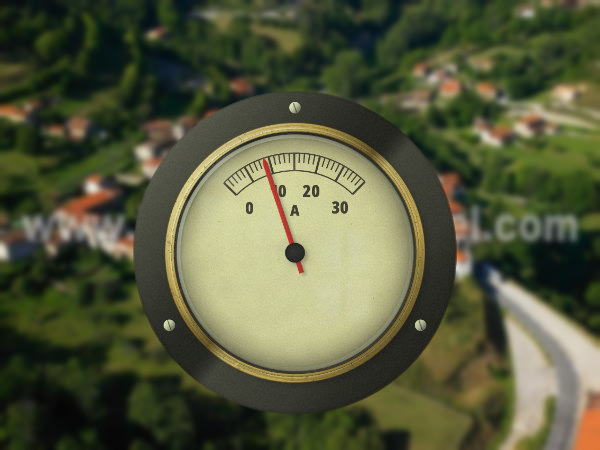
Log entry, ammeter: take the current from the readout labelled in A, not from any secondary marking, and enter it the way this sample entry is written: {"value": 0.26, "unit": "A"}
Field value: {"value": 9, "unit": "A"}
